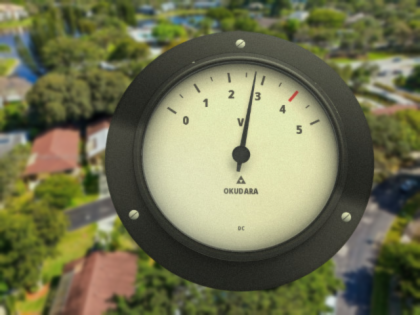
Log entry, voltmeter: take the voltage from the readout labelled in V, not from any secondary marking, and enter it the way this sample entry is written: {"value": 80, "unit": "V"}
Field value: {"value": 2.75, "unit": "V"}
